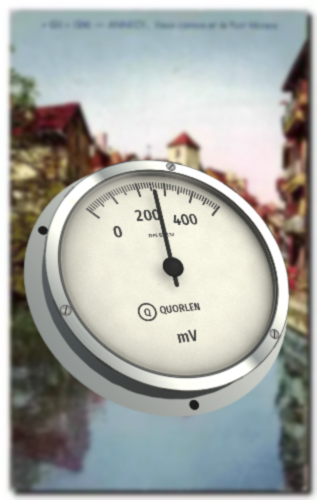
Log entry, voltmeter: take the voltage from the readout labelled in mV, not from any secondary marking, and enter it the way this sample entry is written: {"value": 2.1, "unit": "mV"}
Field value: {"value": 250, "unit": "mV"}
